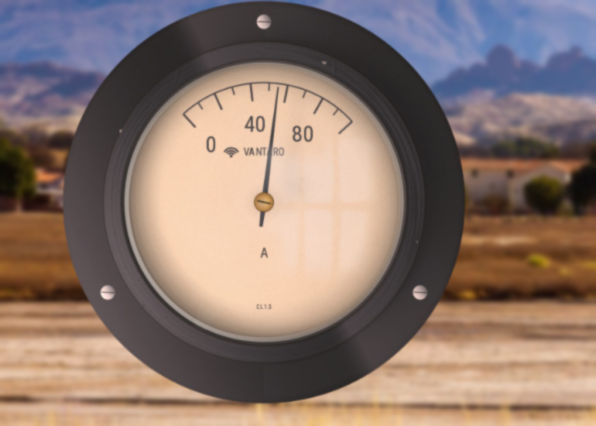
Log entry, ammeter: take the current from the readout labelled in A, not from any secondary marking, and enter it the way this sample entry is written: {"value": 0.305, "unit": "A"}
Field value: {"value": 55, "unit": "A"}
